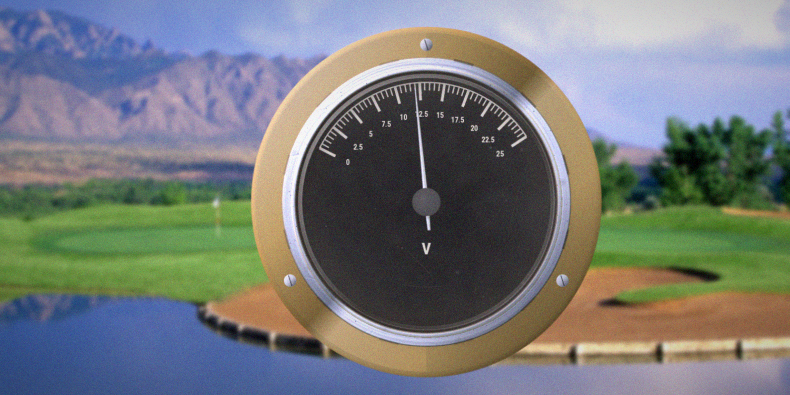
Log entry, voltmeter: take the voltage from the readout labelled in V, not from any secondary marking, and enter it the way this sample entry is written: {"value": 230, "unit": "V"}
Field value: {"value": 12, "unit": "V"}
